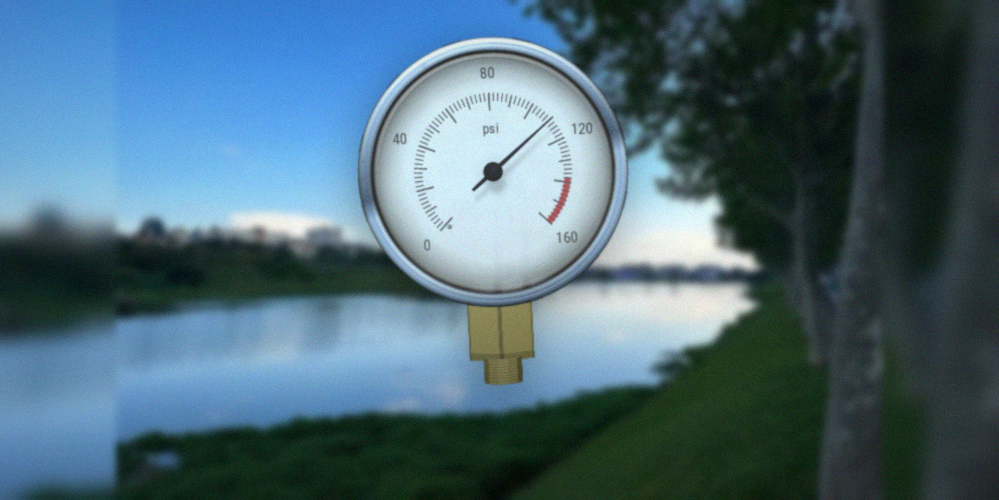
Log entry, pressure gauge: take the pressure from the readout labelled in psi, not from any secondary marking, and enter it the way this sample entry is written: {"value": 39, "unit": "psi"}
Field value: {"value": 110, "unit": "psi"}
